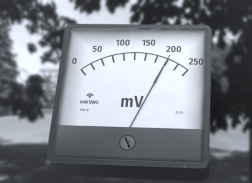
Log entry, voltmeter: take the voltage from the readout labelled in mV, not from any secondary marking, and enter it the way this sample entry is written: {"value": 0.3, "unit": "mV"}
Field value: {"value": 200, "unit": "mV"}
